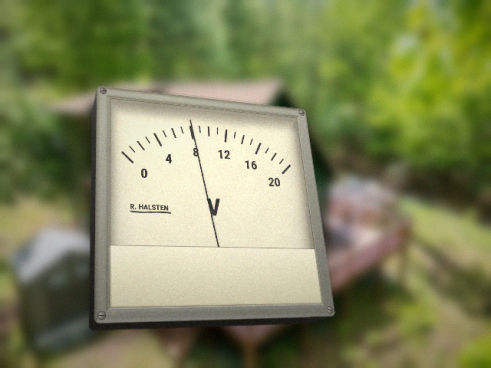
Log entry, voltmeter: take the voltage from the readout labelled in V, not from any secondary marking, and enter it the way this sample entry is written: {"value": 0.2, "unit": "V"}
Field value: {"value": 8, "unit": "V"}
